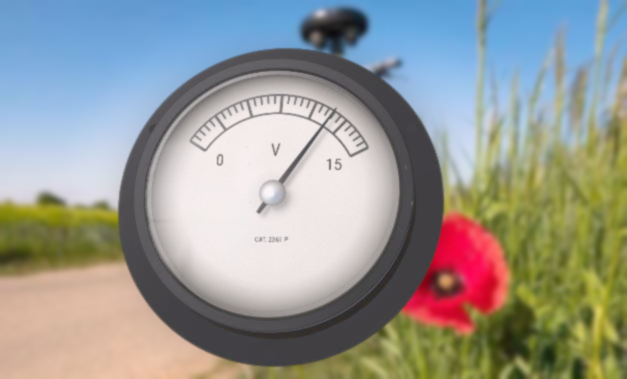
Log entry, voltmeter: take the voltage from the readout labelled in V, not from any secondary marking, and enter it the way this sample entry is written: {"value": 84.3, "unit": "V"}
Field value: {"value": 11.5, "unit": "V"}
